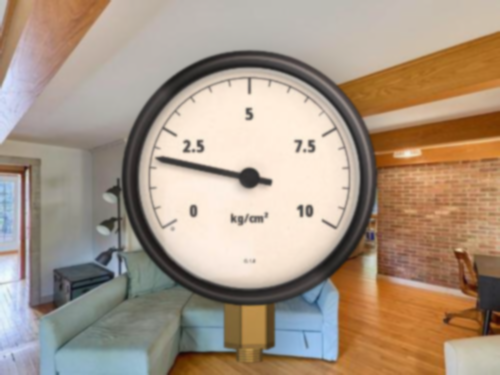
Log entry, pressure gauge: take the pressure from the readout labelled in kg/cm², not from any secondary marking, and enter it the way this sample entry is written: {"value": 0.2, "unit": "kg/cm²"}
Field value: {"value": 1.75, "unit": "kg/cm²"}
